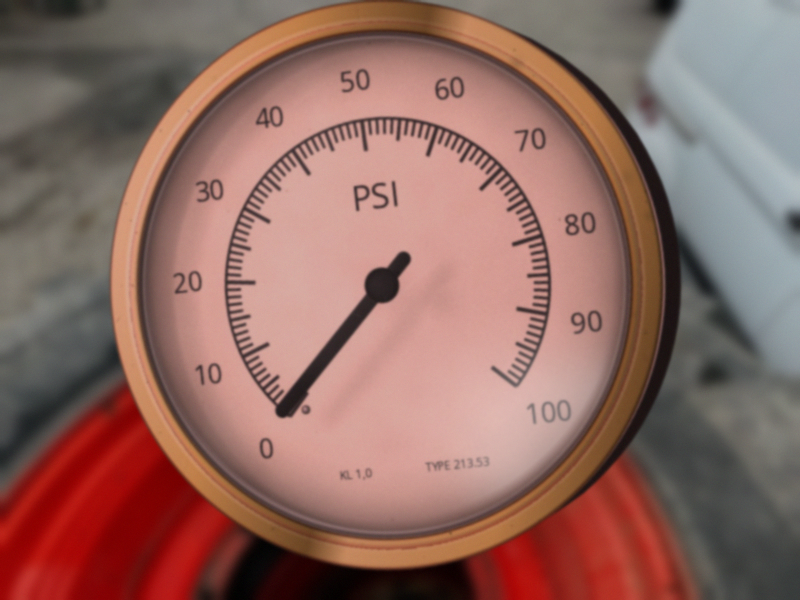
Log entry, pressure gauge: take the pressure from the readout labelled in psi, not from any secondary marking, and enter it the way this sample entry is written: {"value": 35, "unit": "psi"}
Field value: {"value": 1, "unit": "psi"}
